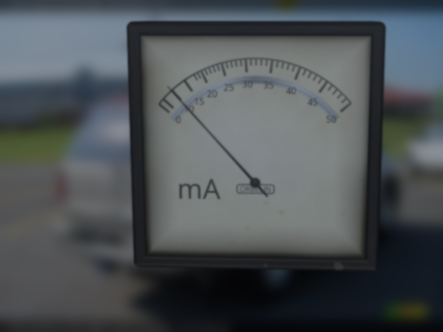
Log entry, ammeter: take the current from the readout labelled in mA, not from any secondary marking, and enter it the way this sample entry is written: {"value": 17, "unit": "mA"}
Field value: {"value": 10, "unit": "mA"}
